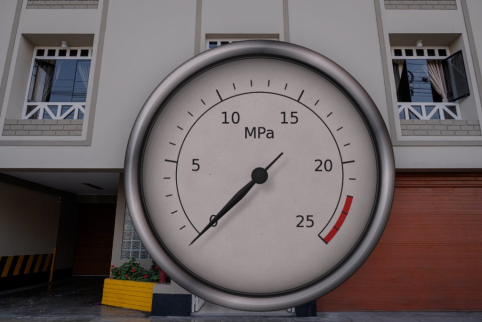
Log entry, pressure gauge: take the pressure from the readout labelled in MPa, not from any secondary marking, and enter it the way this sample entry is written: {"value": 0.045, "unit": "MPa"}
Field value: {"value": 0, "unit": "MPa"}
